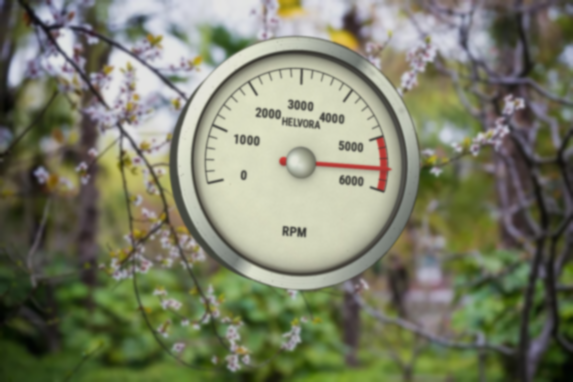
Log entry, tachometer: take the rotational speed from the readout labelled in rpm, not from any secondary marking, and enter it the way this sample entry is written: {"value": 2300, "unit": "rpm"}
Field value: {"value": 5600, "unit": "rpm"}
